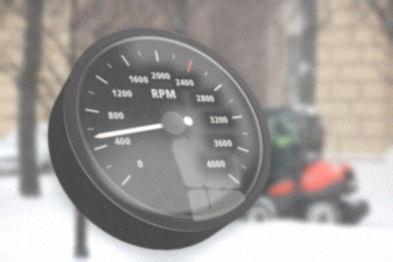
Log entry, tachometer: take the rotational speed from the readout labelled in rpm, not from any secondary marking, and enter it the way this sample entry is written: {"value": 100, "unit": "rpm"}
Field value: {"value": 500, "unit": "rpm"}
